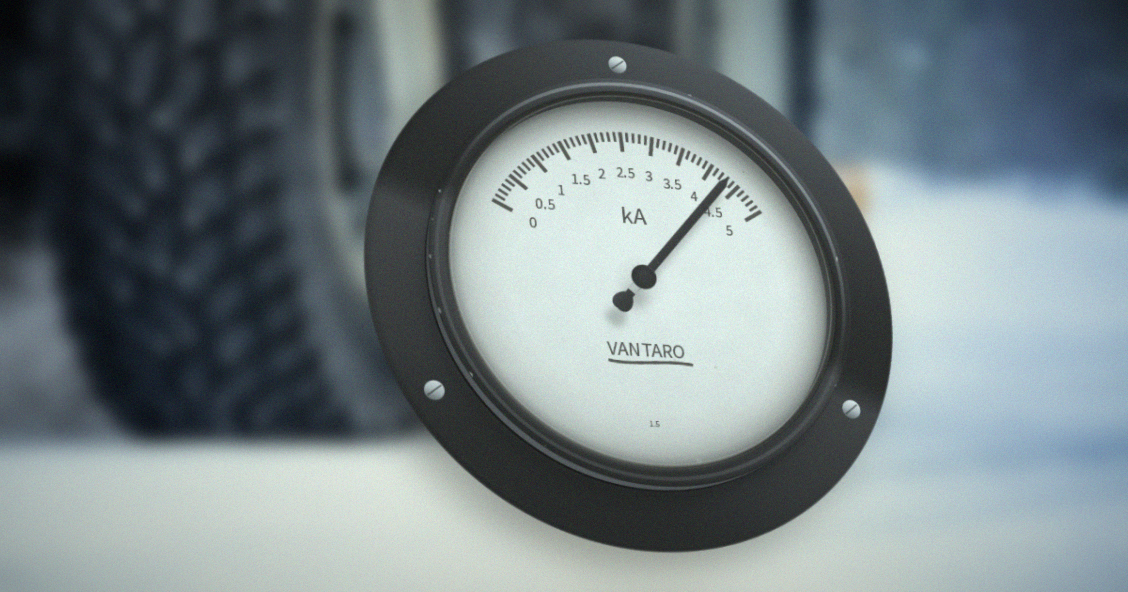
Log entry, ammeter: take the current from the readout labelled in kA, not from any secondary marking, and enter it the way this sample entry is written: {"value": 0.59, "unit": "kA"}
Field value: {"value": 4.3, "unit": "kA"}
